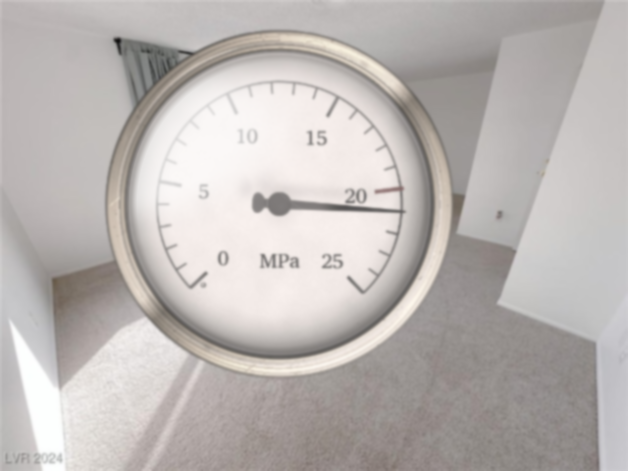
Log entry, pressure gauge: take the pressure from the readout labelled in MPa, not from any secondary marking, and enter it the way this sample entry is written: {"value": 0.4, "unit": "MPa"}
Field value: {"value": 21, "unit": "MPa"}
